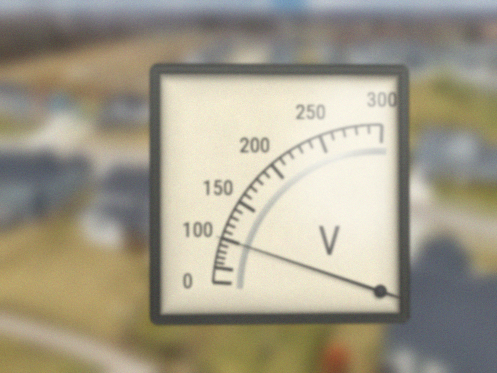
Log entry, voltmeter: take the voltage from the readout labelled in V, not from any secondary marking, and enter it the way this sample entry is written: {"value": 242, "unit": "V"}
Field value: {"value": 100, "unit": "V"}
